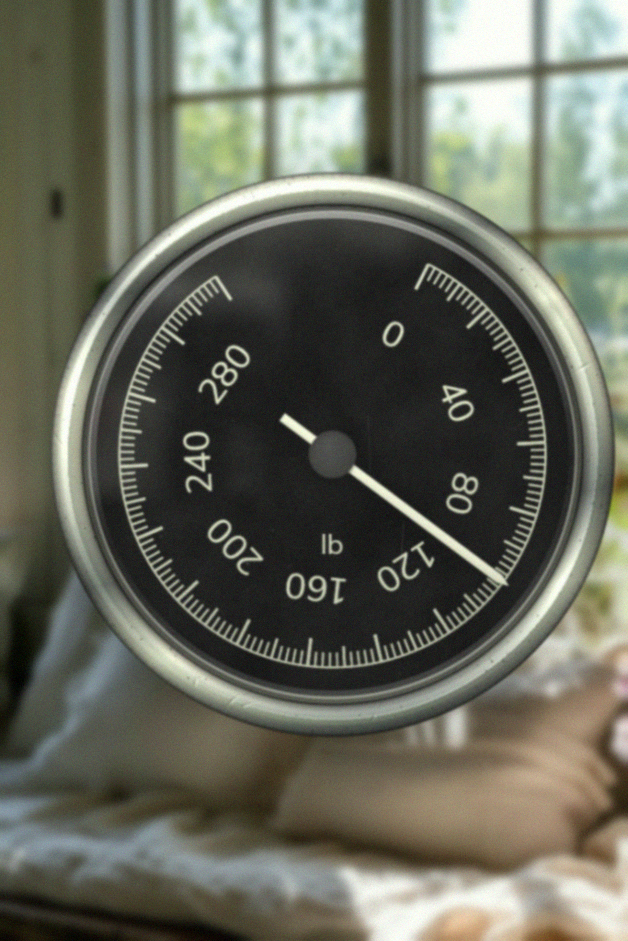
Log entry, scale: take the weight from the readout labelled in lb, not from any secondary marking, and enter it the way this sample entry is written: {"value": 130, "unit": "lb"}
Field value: {"value": 100, "unit": "lb"}
